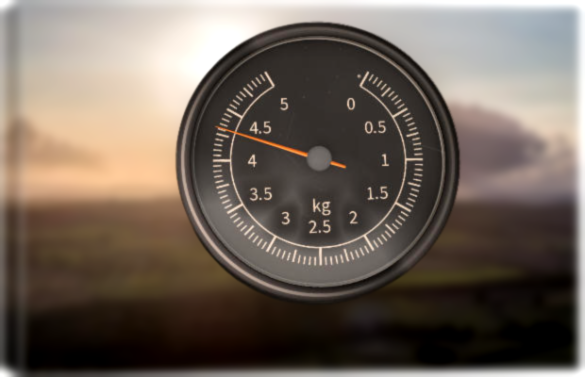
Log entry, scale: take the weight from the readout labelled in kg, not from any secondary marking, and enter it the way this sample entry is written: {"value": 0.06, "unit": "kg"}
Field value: {"value": 4.3, "unit": "kg"}
